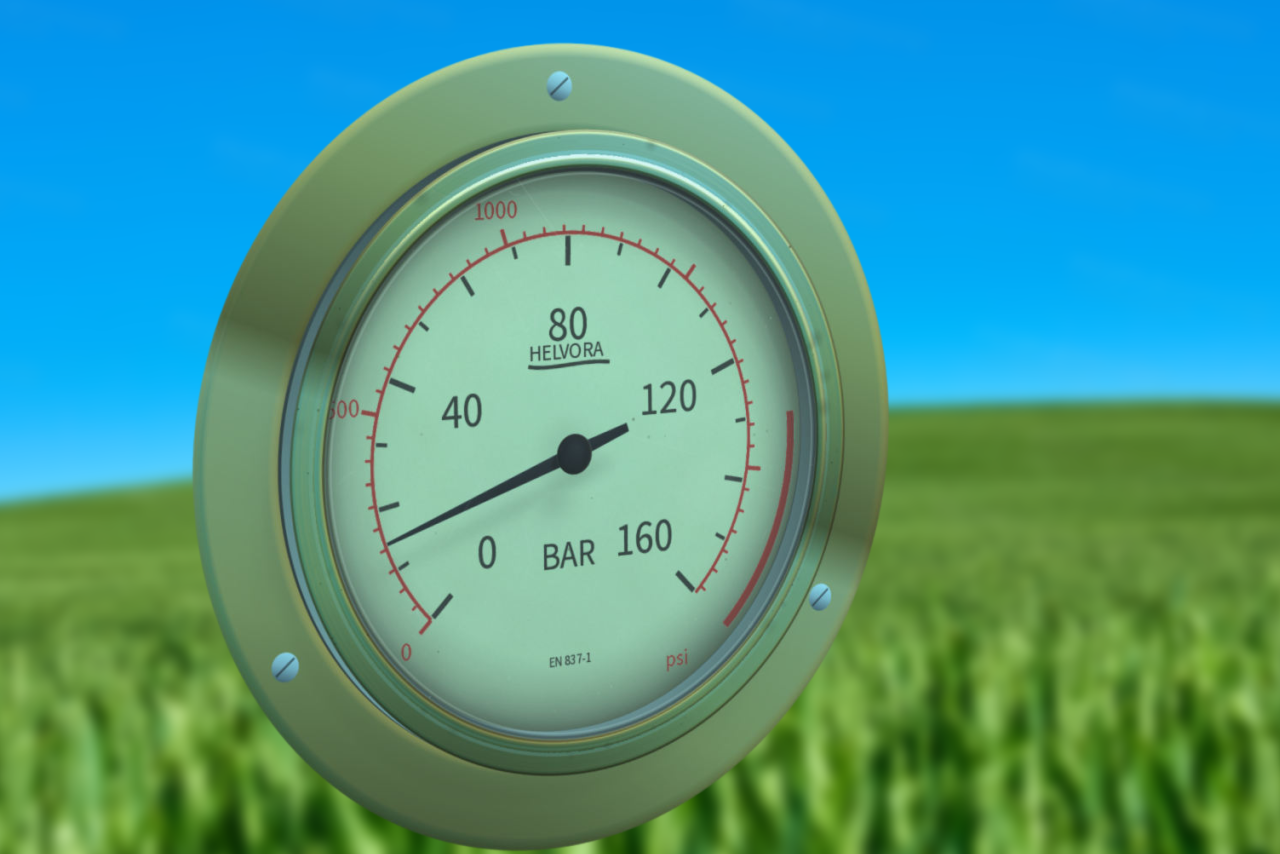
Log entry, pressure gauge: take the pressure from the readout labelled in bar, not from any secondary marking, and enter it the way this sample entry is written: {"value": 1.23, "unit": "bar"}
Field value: {"value": 15, "unit": "bar"}
